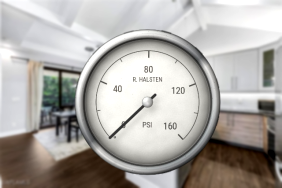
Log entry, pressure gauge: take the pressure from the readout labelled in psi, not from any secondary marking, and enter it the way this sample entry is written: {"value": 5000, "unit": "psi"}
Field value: {"value": 0, "unit": "psi"}
